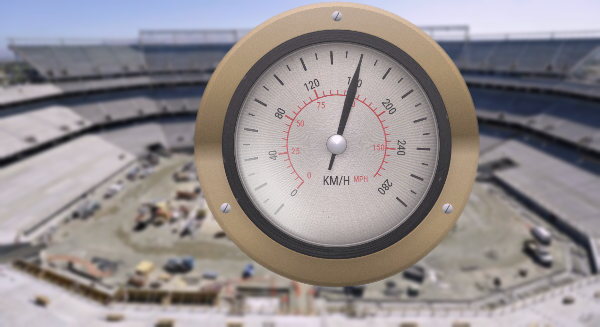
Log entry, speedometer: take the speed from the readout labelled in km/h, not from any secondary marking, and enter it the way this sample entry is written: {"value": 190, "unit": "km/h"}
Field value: {"value": 160, "unit": "km/h"}
